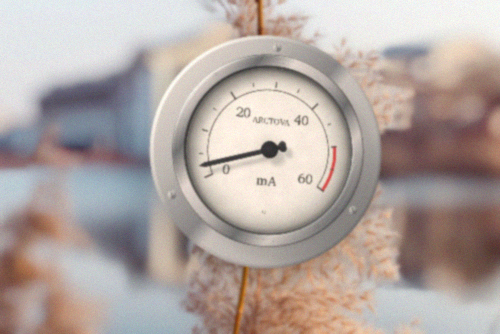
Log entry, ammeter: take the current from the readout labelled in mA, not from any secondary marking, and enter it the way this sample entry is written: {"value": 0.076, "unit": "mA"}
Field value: {"value": 2.5, "unit": "mA"}
